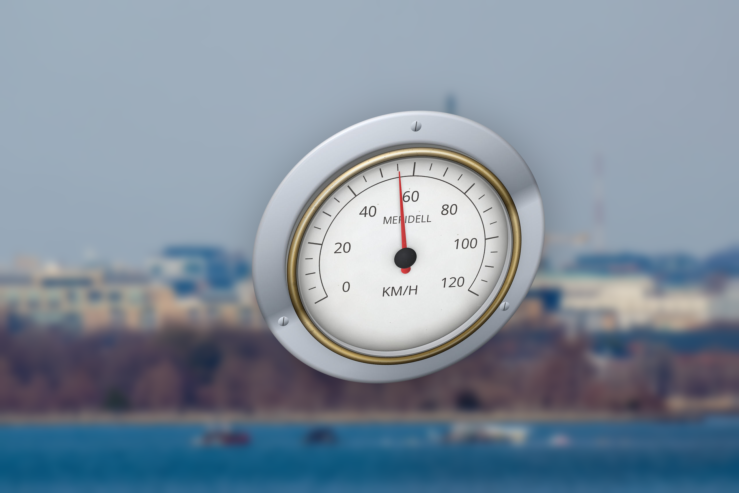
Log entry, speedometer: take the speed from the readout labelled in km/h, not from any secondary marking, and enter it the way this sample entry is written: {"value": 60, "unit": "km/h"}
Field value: {"value": 55, "unit": "km/h"}
